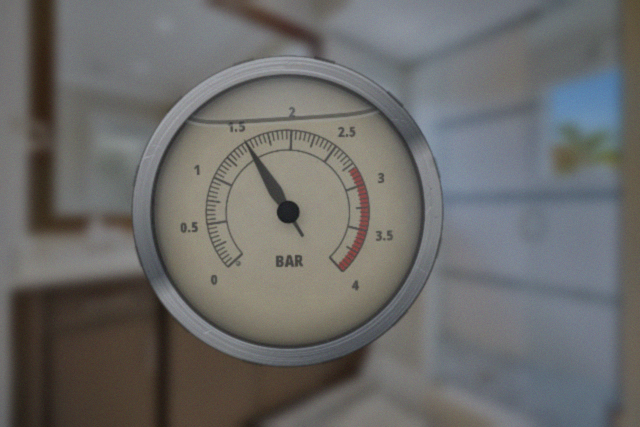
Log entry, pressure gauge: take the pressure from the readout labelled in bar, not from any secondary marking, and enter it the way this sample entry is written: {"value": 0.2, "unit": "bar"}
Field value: {"value": 1.5, "unit": "bar"}
